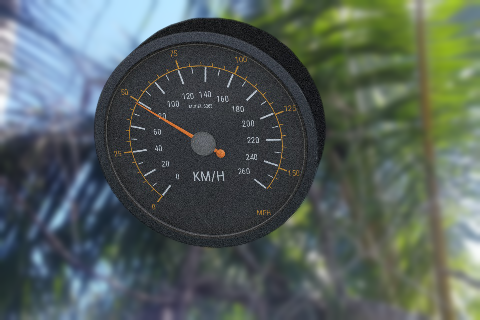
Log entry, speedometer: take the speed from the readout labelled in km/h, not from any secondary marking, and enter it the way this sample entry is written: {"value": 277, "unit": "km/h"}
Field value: {"value": 80, "unit": "km/h"}
